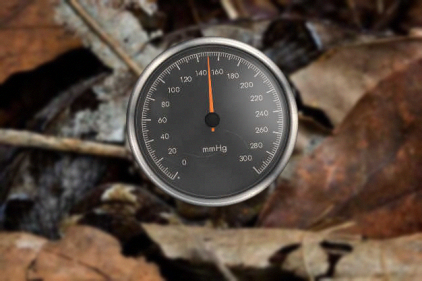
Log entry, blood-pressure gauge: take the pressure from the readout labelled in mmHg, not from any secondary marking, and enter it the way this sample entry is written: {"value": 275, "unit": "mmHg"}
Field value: {"value": 150, "unit": "mmHg"}
